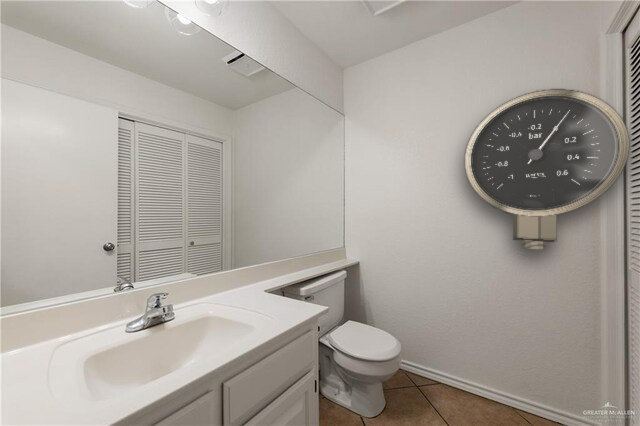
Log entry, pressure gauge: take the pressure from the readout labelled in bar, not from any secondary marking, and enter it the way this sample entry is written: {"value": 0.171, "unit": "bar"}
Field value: {"value": 0, "unit": "bar"}
